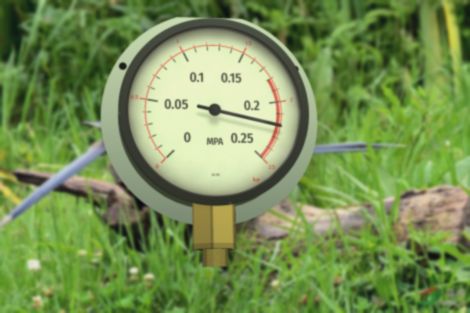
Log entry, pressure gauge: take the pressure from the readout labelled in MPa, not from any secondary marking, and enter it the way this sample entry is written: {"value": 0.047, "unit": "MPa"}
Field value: {"value": 0.22, "unit": "MPa"}
